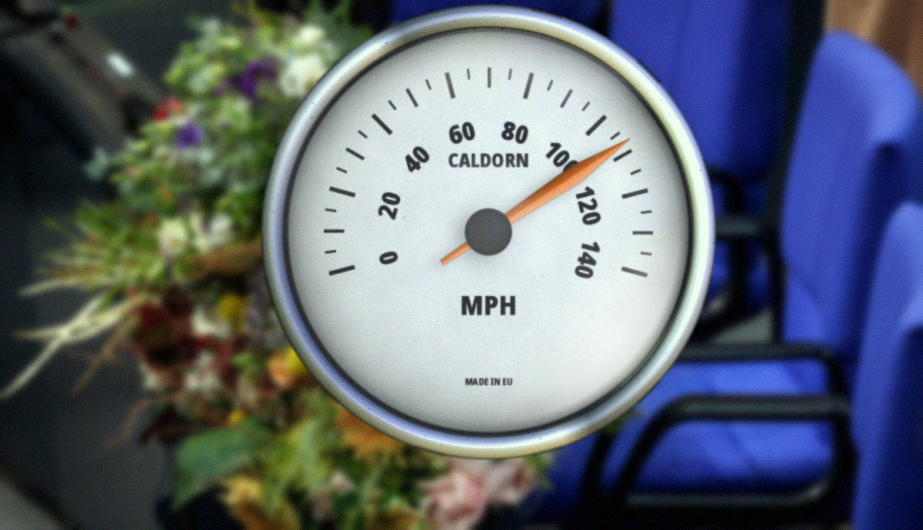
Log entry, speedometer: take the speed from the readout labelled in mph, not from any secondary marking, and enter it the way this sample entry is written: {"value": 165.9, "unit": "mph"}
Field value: {"value": 107.5, "unit": "mph"}
